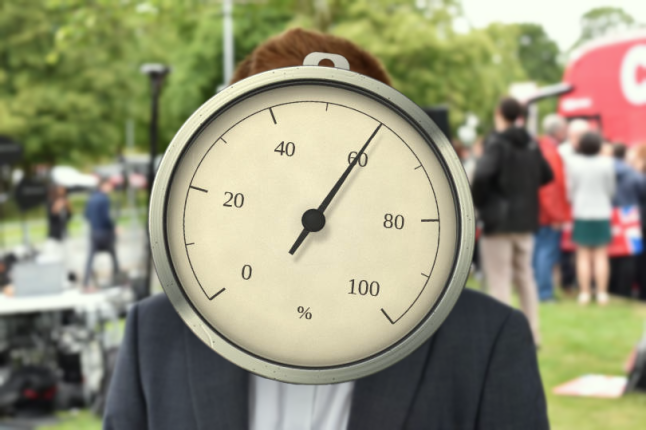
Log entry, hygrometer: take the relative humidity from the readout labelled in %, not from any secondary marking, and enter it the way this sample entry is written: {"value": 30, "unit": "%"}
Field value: {"value": 60, "unit": "%"}
